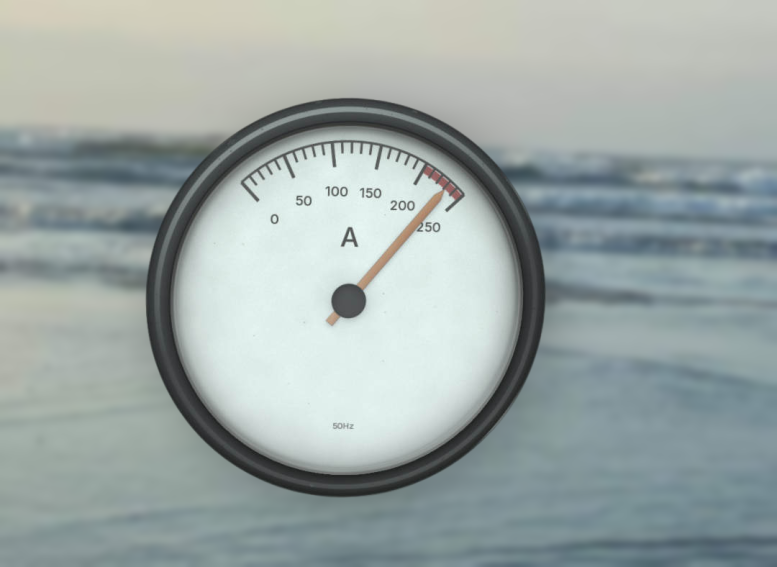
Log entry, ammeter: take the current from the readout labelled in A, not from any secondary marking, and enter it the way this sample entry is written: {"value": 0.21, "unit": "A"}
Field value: {"value": 230, "unit": "A"}
